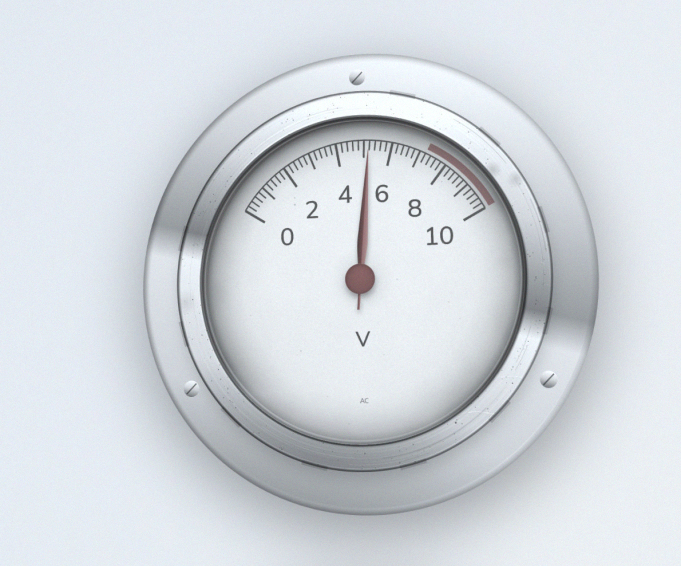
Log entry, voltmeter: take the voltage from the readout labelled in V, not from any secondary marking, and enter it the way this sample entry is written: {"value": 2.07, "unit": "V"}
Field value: {"value": 5.2, "unit": "V"}
